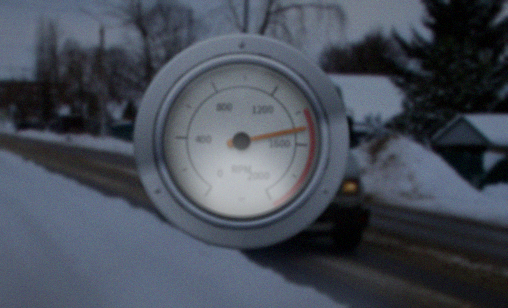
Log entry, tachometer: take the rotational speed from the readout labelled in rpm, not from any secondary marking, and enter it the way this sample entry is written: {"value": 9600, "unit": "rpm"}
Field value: {"value": 1500, "unit": "rpm"}
